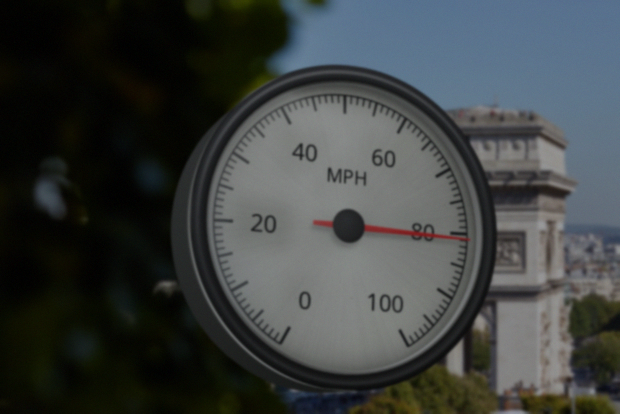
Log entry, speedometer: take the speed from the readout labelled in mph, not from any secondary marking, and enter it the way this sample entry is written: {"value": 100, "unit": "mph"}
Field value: {"value": 81, "unit": "mph"}
